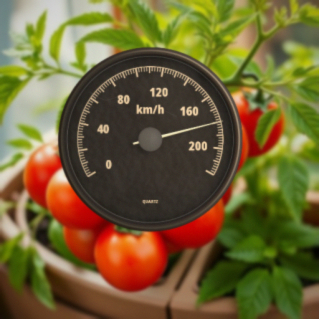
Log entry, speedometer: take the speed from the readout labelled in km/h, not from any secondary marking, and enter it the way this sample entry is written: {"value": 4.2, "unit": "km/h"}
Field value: {"value": 180, "unit": "km/h"}
